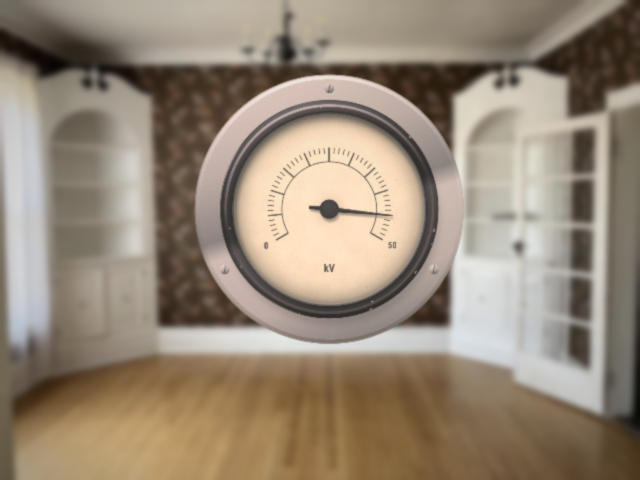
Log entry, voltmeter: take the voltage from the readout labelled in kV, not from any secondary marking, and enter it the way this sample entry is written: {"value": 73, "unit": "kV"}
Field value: {"value": 45, "unit": "kV"}
